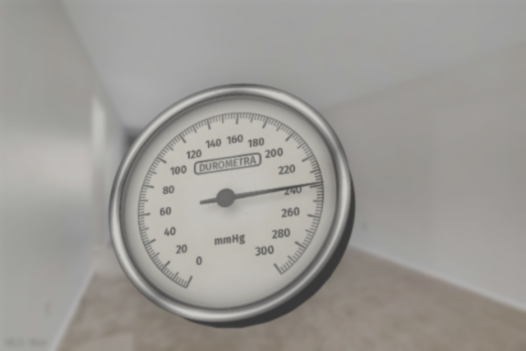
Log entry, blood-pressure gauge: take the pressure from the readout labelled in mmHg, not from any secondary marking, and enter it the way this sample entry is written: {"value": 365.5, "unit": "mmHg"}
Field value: {"value": 240, "unit": "mmHg"}
